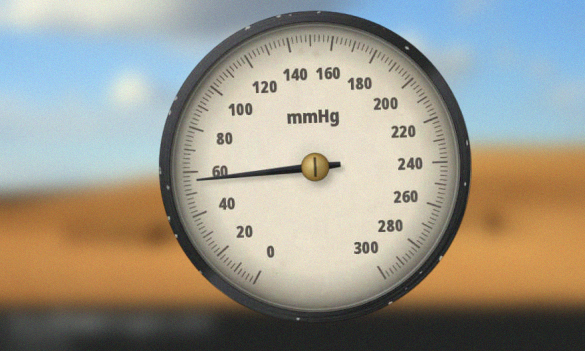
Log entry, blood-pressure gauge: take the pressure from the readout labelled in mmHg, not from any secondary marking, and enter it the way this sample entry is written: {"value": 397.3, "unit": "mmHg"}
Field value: {"value": 56, "unit": "mmHg"}
